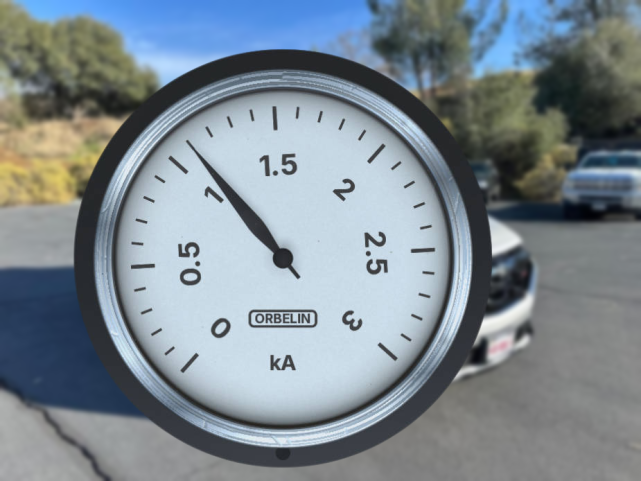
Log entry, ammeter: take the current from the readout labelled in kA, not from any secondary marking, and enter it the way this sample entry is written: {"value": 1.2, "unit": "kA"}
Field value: {"value": 1.1, "unit": "kA"}
